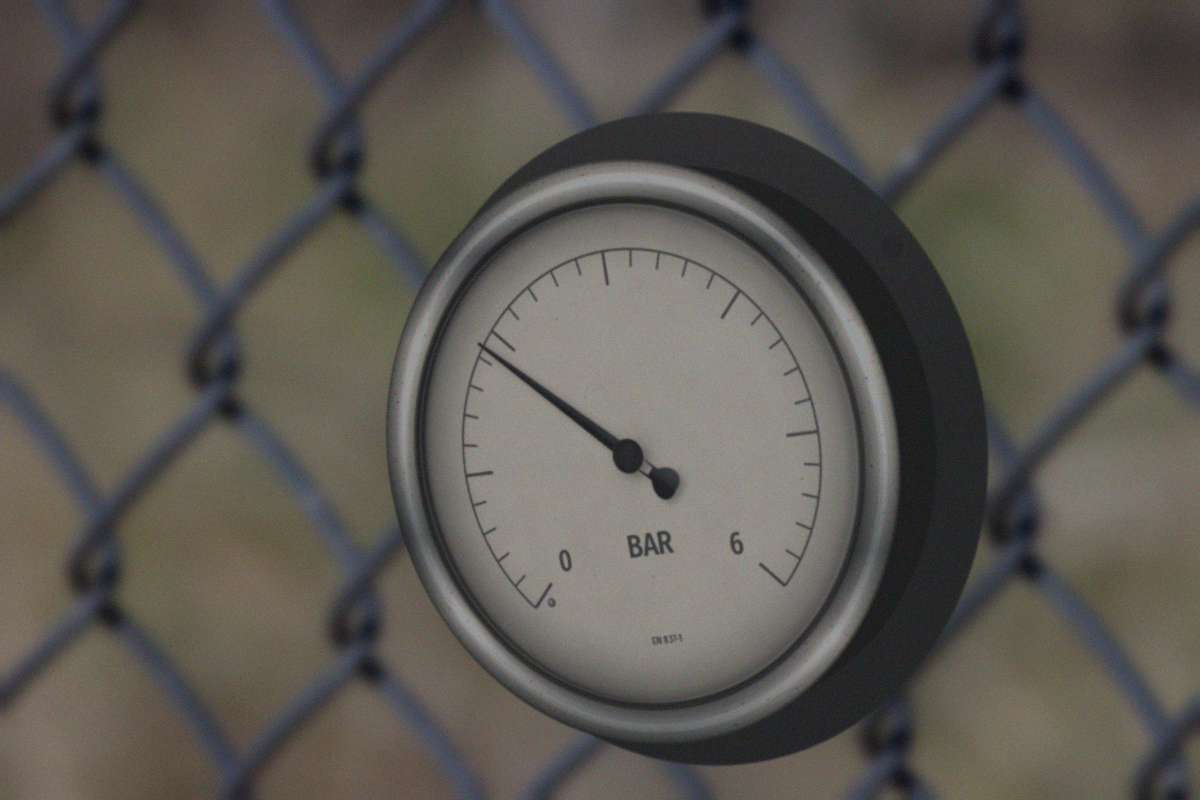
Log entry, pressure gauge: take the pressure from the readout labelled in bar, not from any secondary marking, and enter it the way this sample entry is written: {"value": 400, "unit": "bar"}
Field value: {"value": 1.9, "unit": "bar"}
